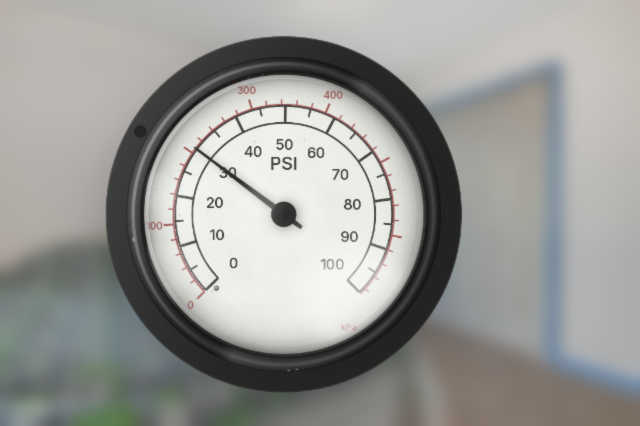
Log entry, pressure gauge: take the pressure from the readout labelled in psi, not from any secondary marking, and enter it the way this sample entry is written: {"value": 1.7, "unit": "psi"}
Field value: {"value": 30, "unit": "psi"}
